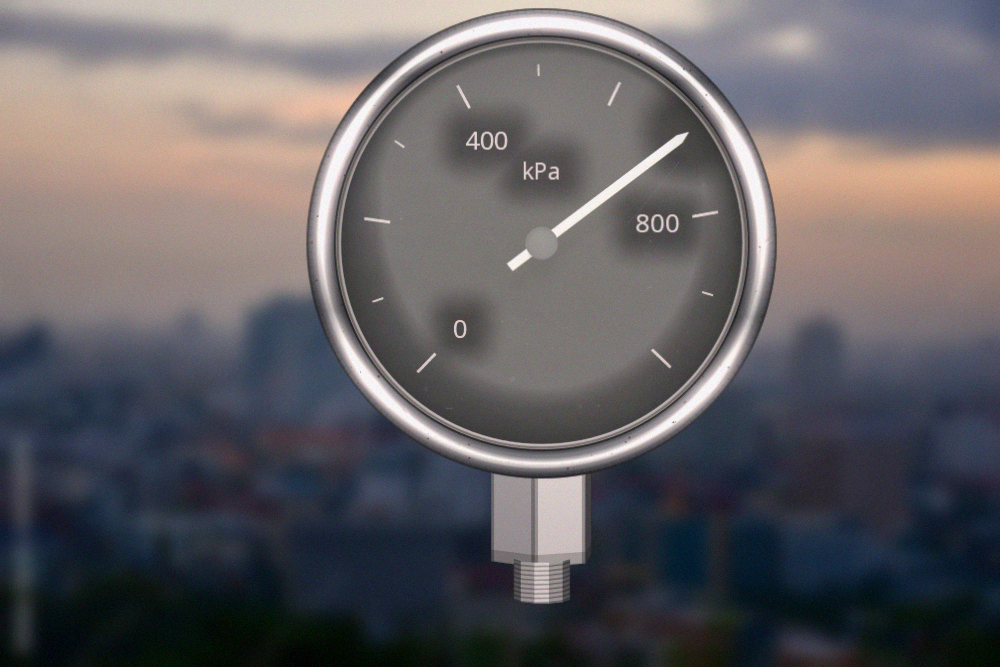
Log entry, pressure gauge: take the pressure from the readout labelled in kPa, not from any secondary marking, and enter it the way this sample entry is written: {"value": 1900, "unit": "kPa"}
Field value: {"value": 700, "unit": "kPa"}
